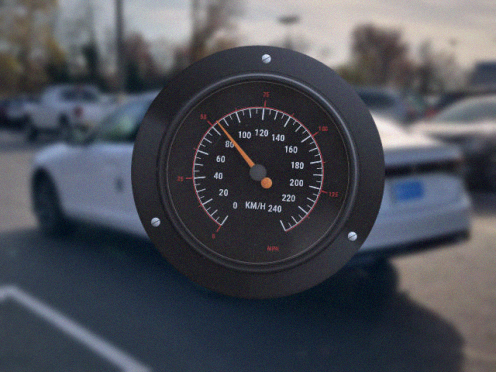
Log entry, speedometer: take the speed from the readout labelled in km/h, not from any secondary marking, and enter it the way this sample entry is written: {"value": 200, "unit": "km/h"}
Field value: {"value": 85, "unit": "km/h"}
